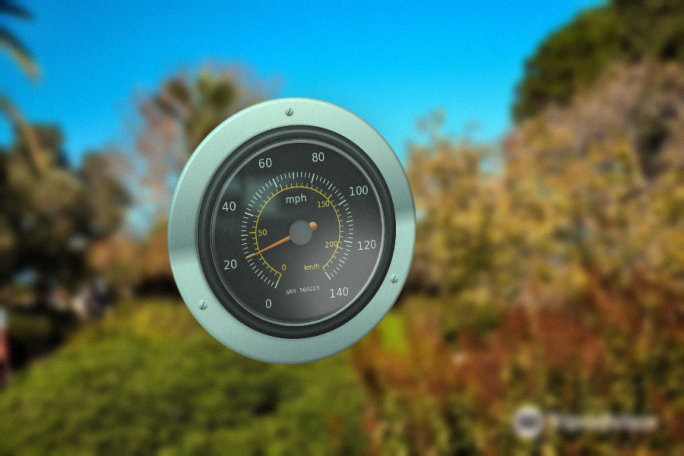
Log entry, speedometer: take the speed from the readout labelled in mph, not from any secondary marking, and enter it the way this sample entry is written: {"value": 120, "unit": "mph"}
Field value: {"value": 20, "unit": "mph"}
